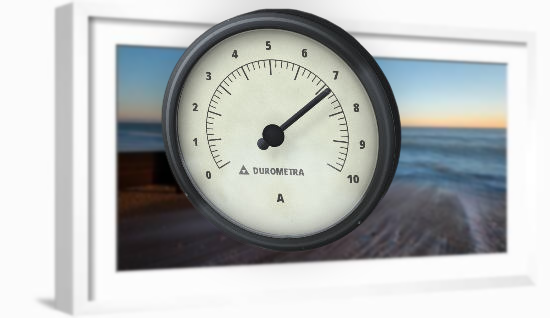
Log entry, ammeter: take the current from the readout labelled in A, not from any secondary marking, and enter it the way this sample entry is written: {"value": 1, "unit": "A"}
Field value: {"value": 7.2, "unit": "A"}
